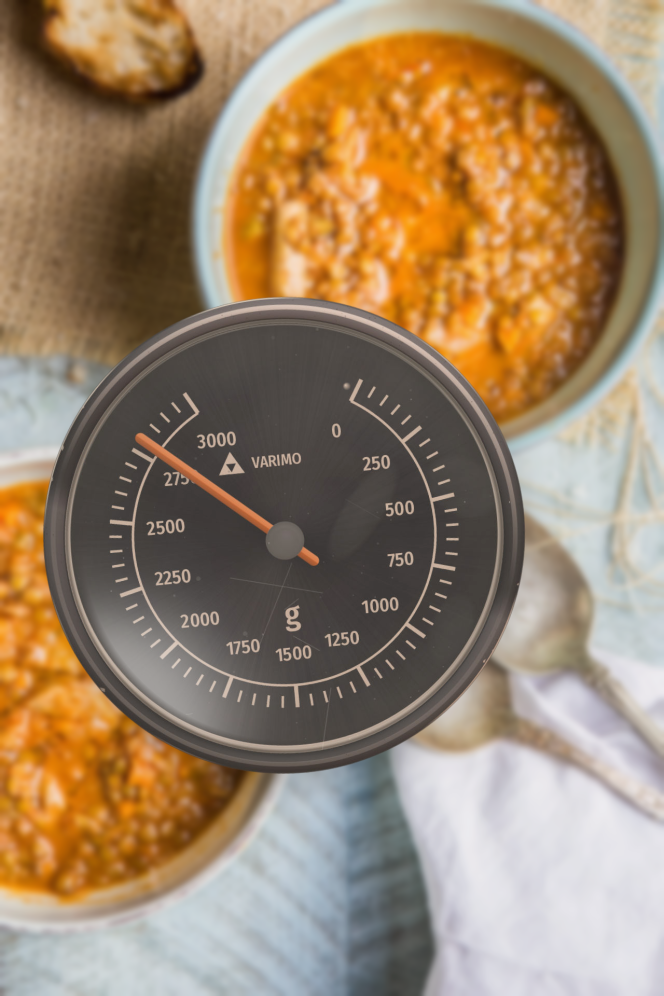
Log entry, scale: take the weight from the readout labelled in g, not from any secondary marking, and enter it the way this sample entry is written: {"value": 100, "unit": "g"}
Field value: {"value": 2800, "unit": "g"}
